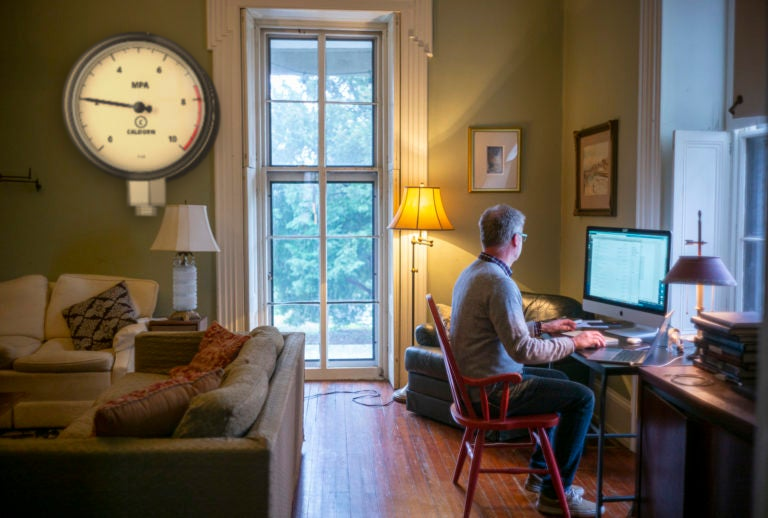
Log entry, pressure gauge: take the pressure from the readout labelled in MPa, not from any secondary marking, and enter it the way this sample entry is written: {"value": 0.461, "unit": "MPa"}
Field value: {"value": 2, "unit": "MPa"}
